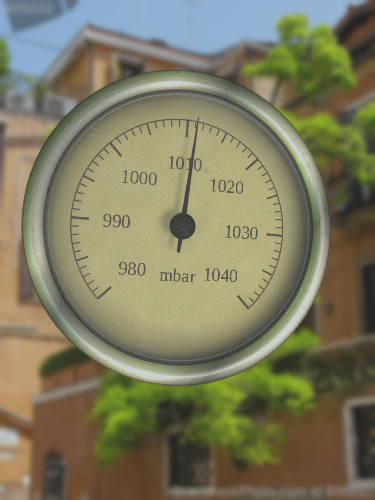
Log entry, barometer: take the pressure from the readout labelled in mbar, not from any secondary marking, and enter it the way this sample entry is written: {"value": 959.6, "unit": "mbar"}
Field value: {"value": 1011, "unit": "mbar"}
